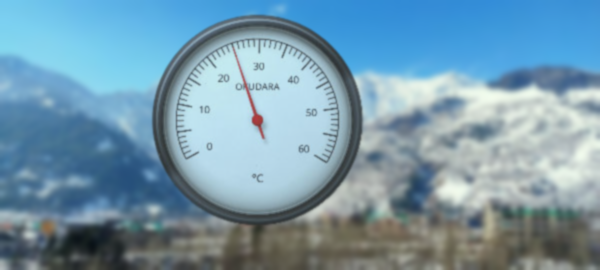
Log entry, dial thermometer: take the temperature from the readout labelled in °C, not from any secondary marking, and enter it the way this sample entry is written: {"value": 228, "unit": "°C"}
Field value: {"value": 25, "unit": "°C"}
